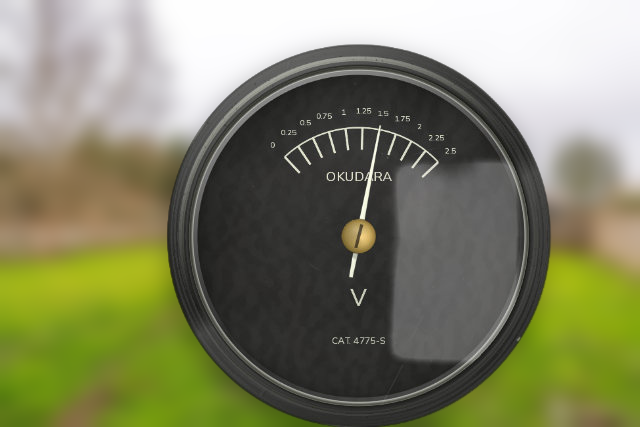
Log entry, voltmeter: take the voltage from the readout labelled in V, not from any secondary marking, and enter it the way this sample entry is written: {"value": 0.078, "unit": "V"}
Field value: {"value": 1.5, "unit": "V"}
